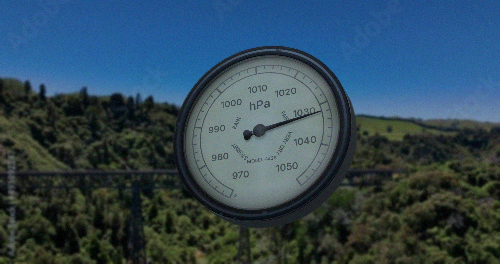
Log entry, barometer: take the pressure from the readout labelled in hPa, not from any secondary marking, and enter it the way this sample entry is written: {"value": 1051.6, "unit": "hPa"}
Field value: {"value": 1032, "unit": "hPa"}
